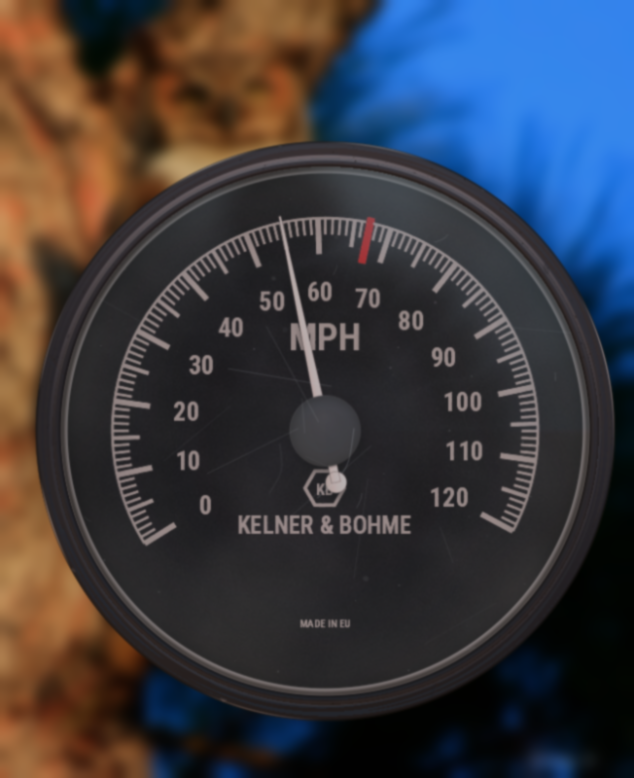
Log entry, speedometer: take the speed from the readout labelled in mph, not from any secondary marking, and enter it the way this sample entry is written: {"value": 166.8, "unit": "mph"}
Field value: {"value": 55, "unit": "mph"}
